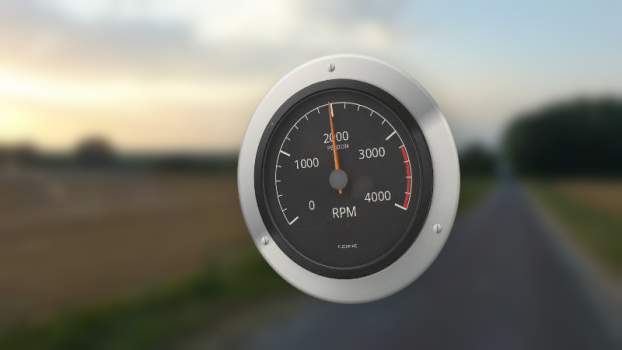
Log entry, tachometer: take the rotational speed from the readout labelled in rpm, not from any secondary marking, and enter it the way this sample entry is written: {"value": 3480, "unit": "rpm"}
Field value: {"value": 2000, "unit": "rpm"}
